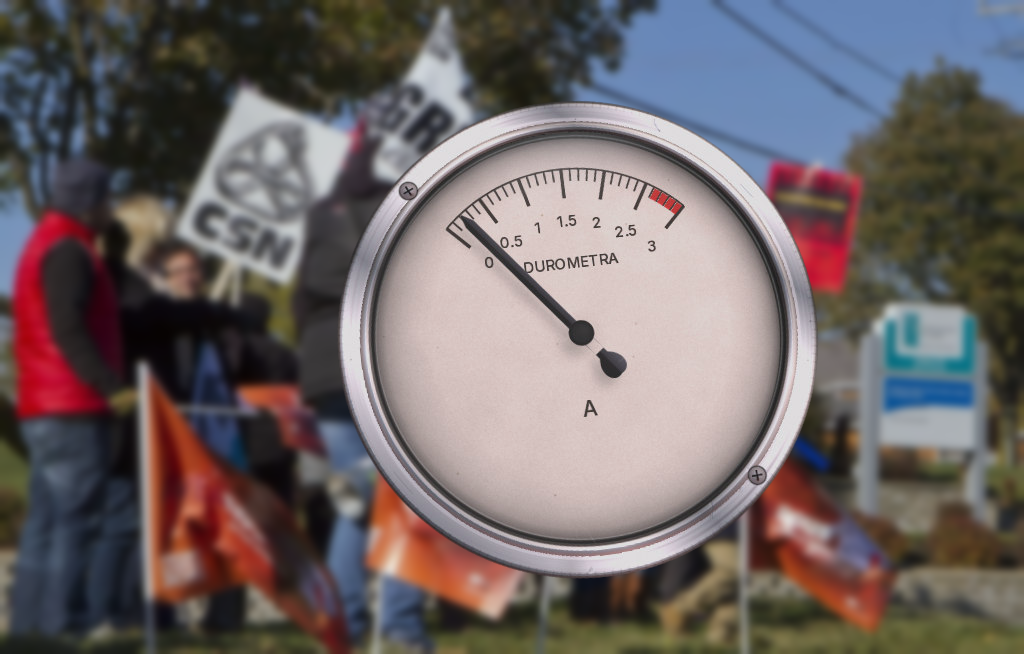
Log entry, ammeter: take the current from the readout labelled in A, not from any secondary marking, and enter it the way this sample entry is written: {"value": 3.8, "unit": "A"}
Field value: {"value": 0.2, "unit": "A"}
